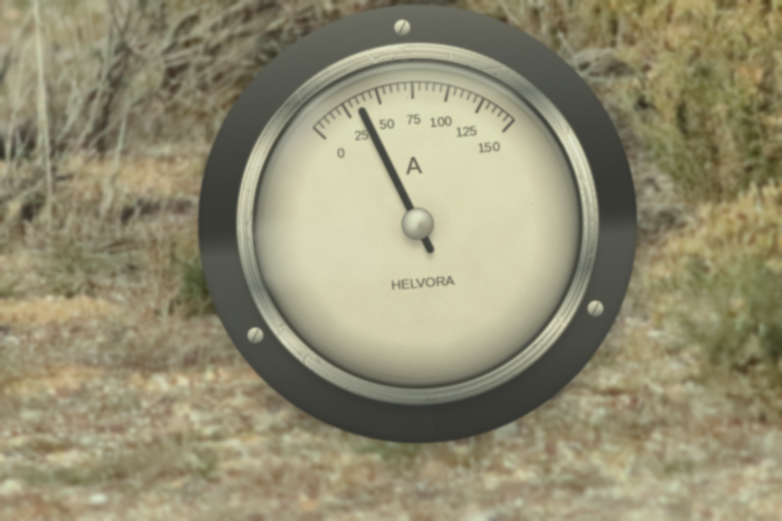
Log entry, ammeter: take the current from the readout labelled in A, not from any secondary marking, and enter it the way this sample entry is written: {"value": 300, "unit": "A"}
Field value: {"value": 35, "unit": "A"}
